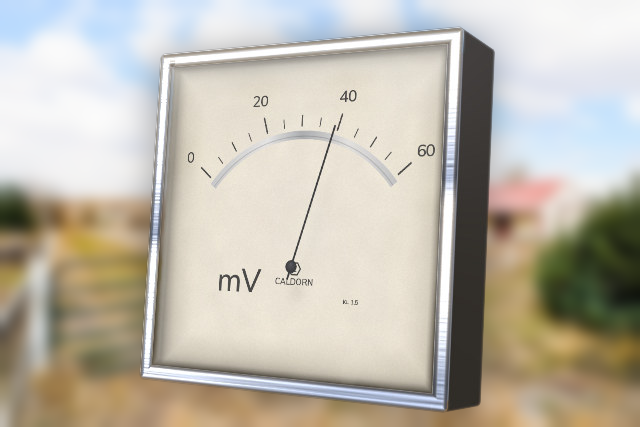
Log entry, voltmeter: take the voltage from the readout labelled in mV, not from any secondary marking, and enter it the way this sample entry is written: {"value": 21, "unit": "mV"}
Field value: {"value": 40, "unit": "mV"}
